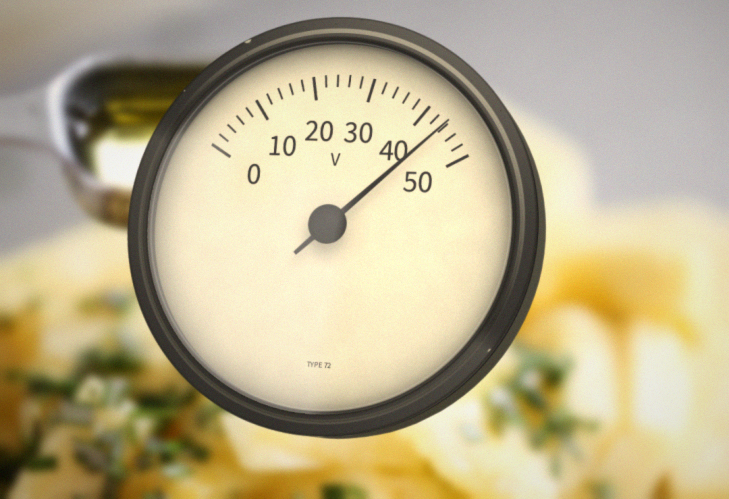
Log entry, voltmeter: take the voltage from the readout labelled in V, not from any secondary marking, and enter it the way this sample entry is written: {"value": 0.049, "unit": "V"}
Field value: {"value": 44, "unit": "V"}
